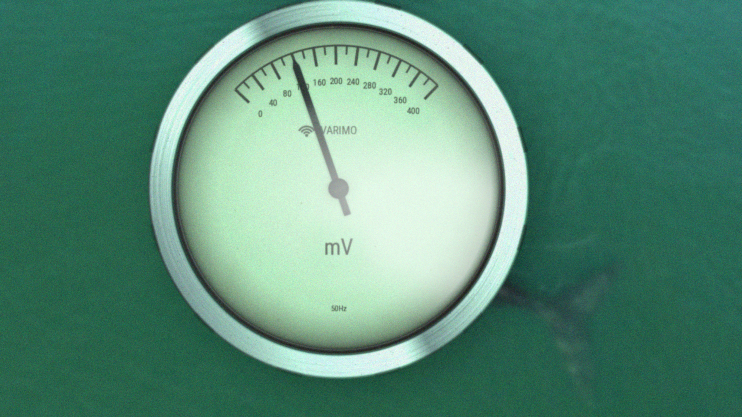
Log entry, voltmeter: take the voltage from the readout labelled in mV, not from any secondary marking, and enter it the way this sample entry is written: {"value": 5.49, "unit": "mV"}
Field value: {"value": 120, "unit": "mV"}
